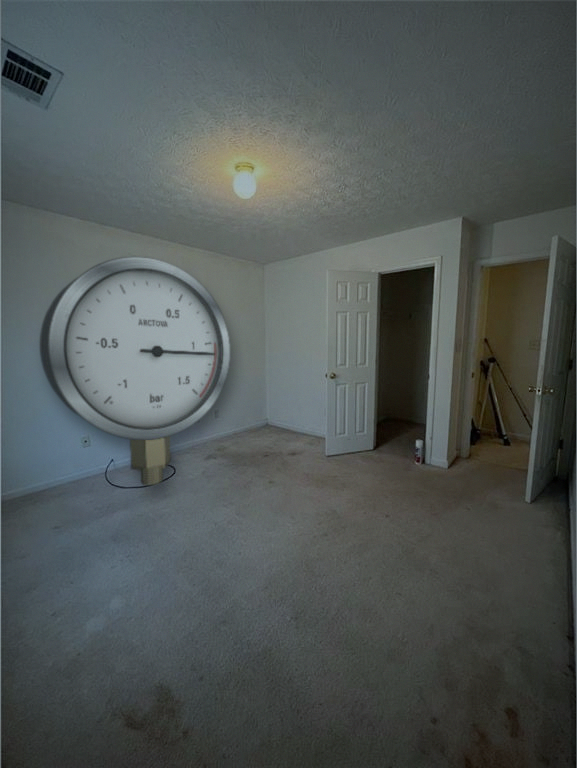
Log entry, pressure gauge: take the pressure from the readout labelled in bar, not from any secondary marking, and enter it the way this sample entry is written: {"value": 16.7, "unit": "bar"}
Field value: {"value": 1.1, "unit": "bar"}
